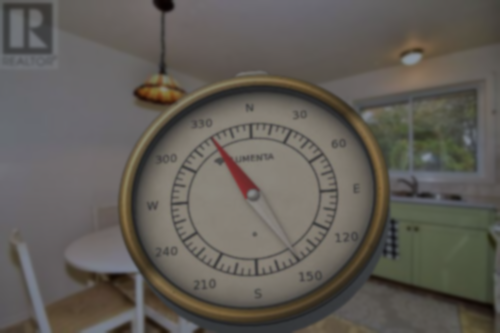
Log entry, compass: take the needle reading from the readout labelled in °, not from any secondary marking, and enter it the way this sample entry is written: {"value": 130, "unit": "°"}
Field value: {"value": 330, "unit": "°"}
